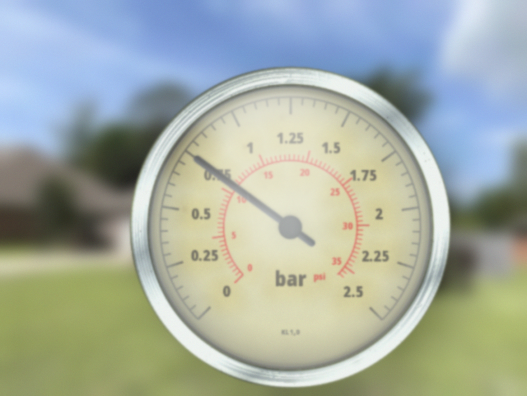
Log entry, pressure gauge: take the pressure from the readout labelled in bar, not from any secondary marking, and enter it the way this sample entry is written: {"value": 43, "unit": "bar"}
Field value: {"value": 0.75, "unit": "bar"}
